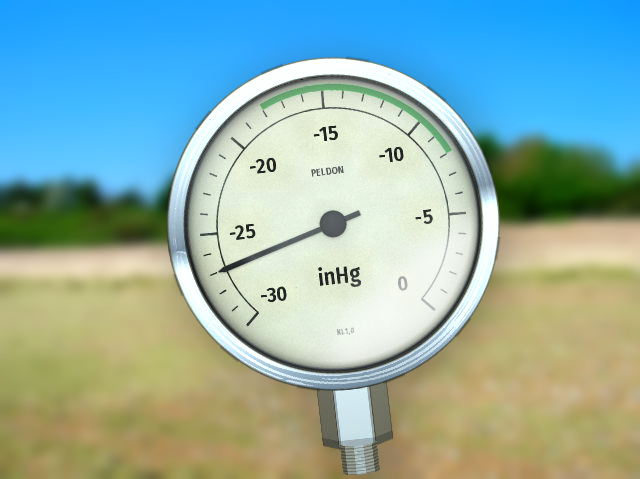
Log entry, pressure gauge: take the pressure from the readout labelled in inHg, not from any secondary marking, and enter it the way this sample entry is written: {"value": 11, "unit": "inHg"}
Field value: {"value": -27, "unit": "inHg"}
